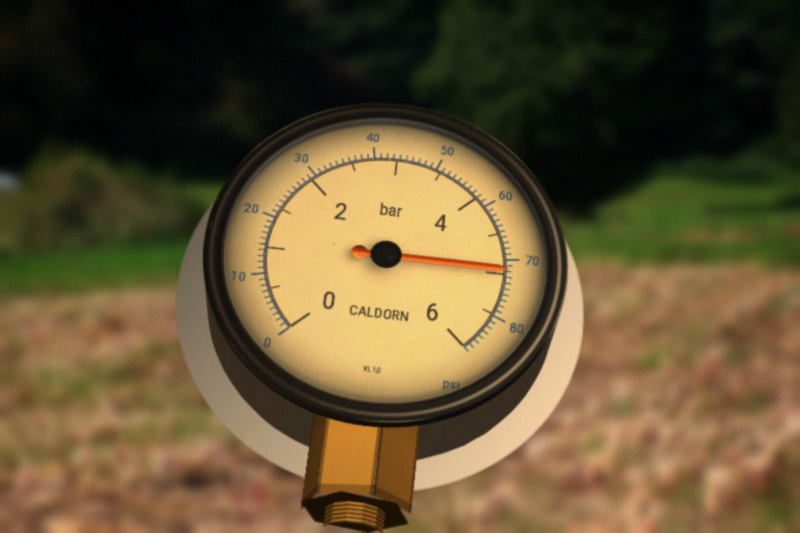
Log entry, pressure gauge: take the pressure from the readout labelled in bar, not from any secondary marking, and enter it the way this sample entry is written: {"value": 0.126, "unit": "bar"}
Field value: {"value": 5, "unit": "bar"}
